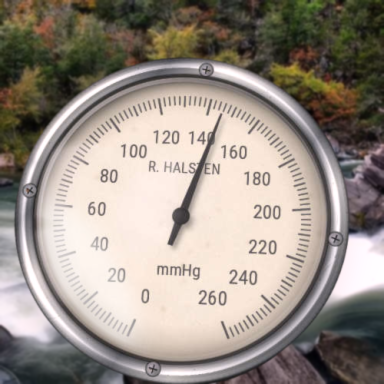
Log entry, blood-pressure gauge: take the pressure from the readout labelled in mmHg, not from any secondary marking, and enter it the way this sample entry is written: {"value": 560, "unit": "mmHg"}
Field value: {"value": 146, "unit": "mmHg"}
